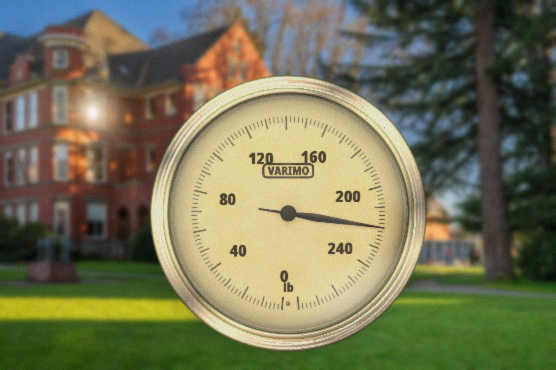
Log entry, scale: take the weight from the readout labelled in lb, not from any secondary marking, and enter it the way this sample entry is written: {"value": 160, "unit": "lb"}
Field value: {"value": 220, "unit": "lb"}
